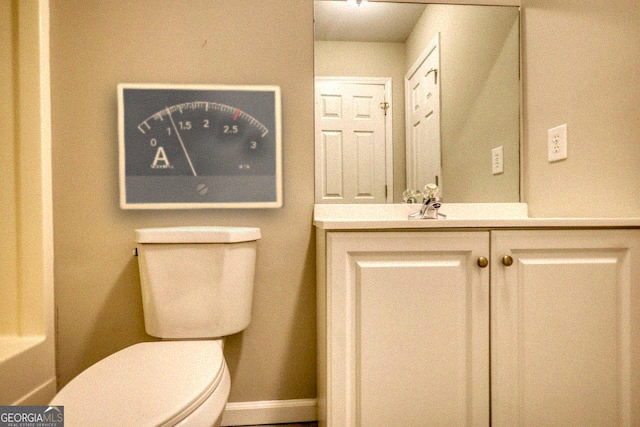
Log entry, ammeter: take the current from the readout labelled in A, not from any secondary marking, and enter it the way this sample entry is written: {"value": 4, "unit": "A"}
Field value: {"value": 1.25, "unit": "A"}
